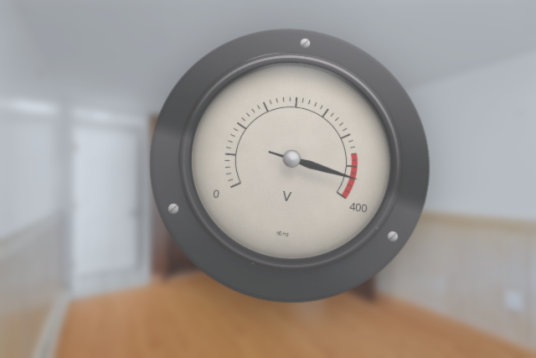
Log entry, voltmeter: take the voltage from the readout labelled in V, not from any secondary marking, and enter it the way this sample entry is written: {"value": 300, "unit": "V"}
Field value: {"value": 370, "unit": "V"}
